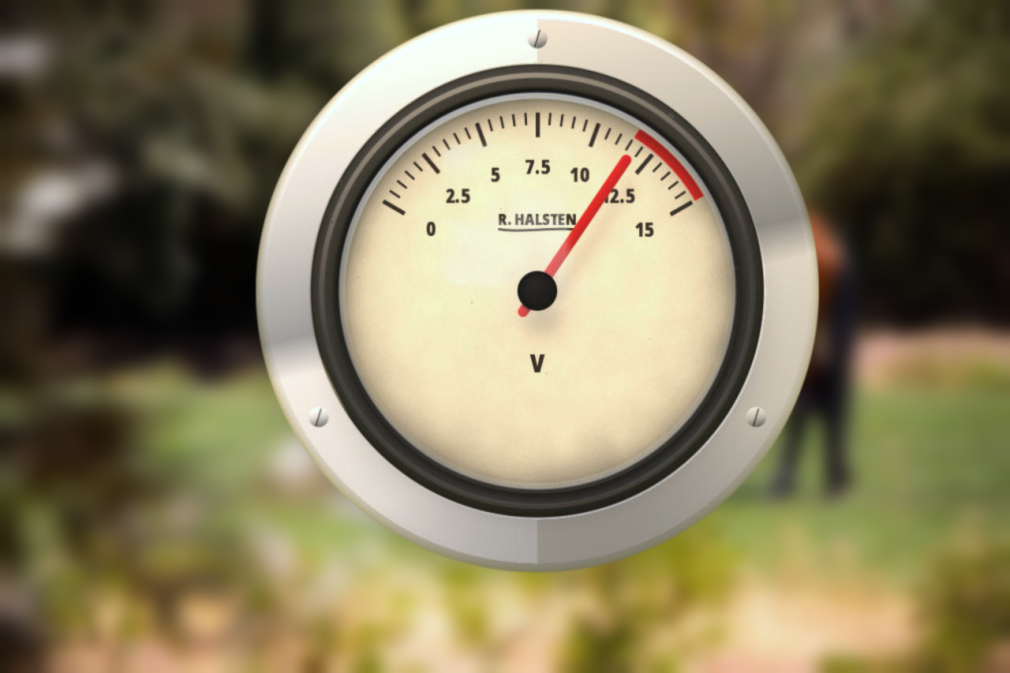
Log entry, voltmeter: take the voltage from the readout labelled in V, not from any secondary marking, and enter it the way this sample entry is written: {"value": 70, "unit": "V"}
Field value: {"value": 11.75, "unit": "V"}
